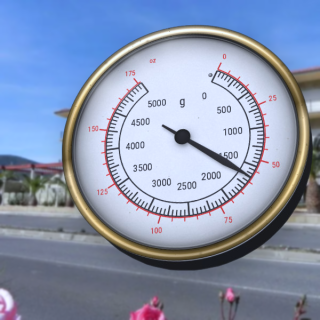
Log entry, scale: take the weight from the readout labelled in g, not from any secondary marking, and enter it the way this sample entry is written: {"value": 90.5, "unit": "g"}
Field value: {"value": 1650, "unit": "g"}
